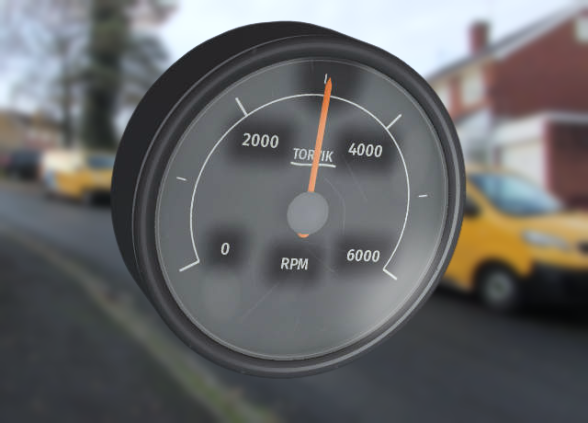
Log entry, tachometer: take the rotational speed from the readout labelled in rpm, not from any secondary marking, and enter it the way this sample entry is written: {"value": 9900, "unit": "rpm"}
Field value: {"value": 3000, "unit": "rpm"}
